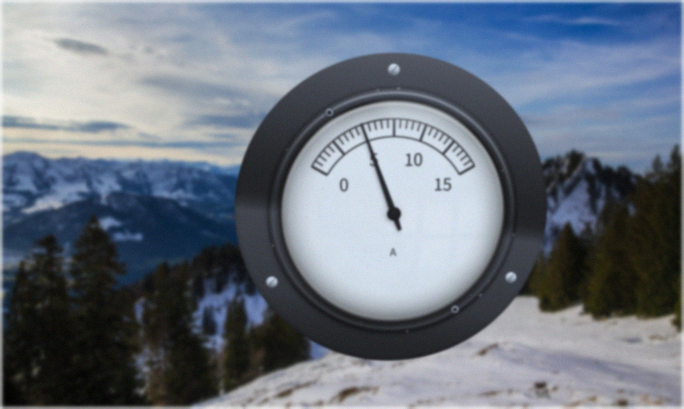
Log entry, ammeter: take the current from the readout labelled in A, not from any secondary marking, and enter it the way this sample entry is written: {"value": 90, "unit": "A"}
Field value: {"value": 5, "unit": "A"}
